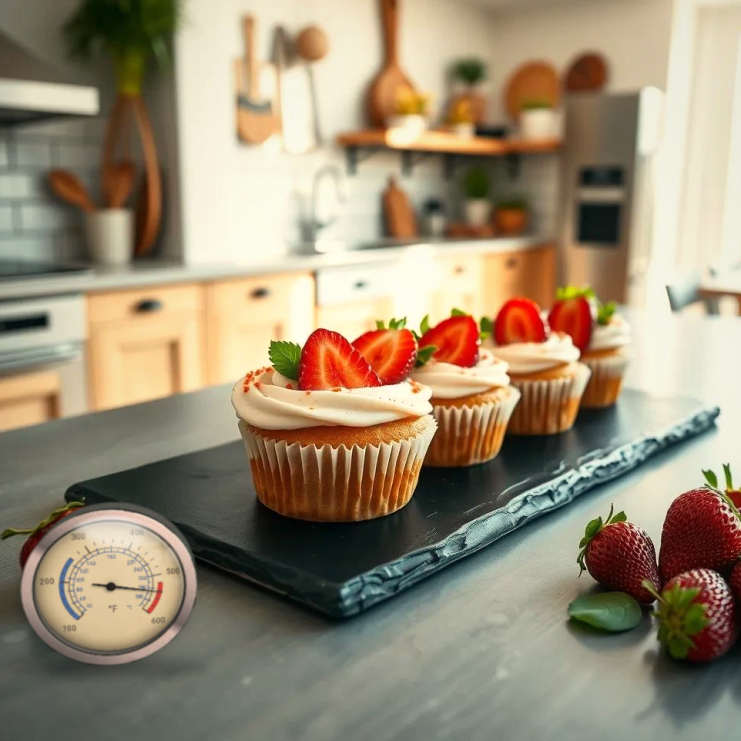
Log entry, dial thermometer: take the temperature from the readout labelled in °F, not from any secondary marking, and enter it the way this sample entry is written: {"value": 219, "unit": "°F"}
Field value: {"value": 540, "unit": "°F"}
